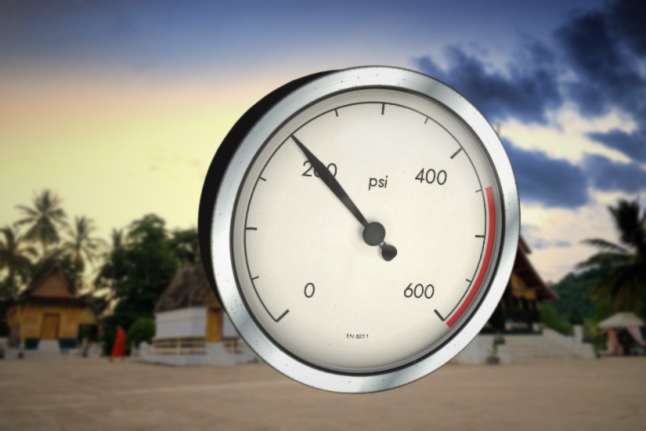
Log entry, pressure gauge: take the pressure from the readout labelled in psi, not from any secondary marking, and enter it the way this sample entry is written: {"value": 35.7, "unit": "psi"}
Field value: {"value": 200, "unit": "psi"}
